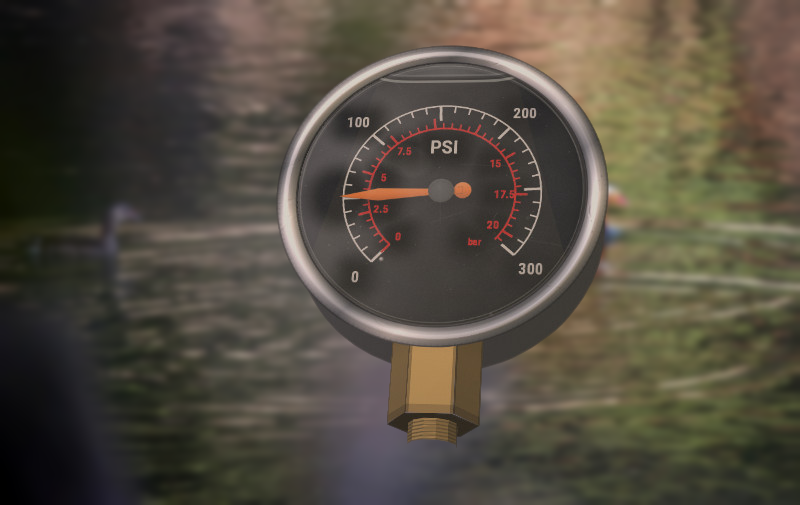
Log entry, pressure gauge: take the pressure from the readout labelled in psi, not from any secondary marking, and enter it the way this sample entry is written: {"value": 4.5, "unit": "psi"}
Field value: {"value": 50, "unit": "psi"}
